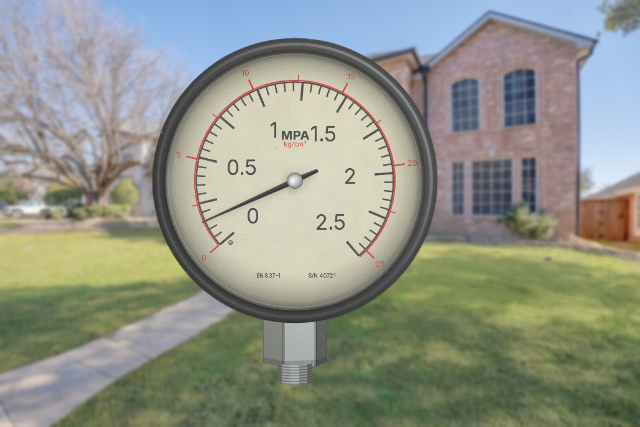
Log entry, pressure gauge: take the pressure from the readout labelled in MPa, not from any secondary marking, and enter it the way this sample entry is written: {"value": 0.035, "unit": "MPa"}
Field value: {"value": 0.15, "unit": "MPa"}
